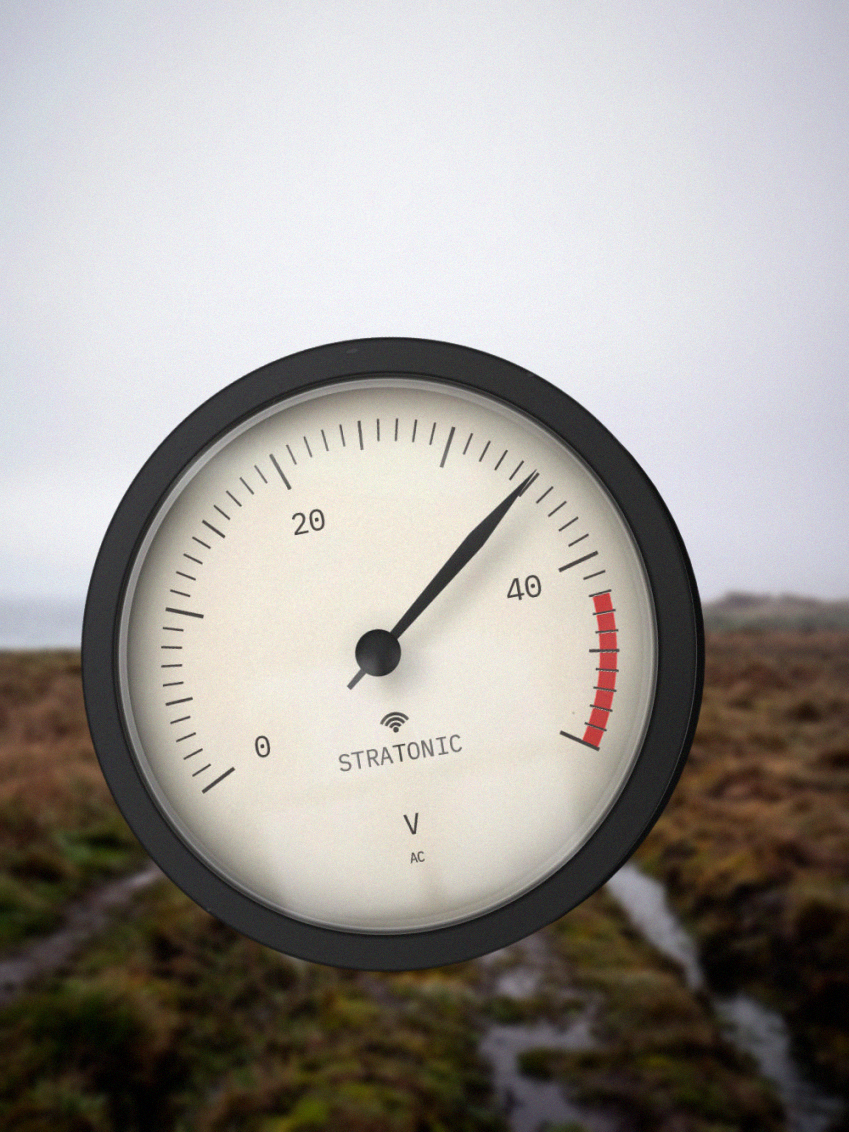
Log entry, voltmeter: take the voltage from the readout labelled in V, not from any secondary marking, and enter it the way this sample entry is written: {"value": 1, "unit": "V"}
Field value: {"value": 35, "unit": "V"}
